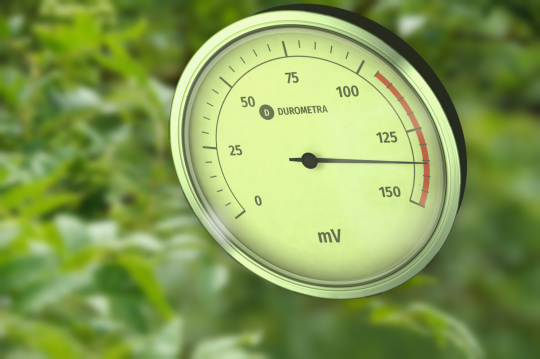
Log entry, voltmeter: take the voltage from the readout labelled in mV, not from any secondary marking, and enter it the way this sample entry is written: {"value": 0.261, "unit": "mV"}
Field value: {"value": 135, "unit": "mV"}
